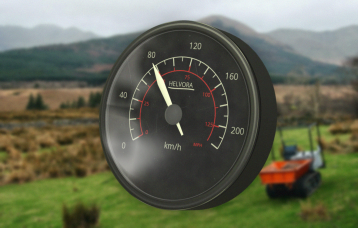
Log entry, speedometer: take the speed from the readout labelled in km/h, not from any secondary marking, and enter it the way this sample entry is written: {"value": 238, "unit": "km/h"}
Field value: {"value": 80, "unit": "km/h"}
